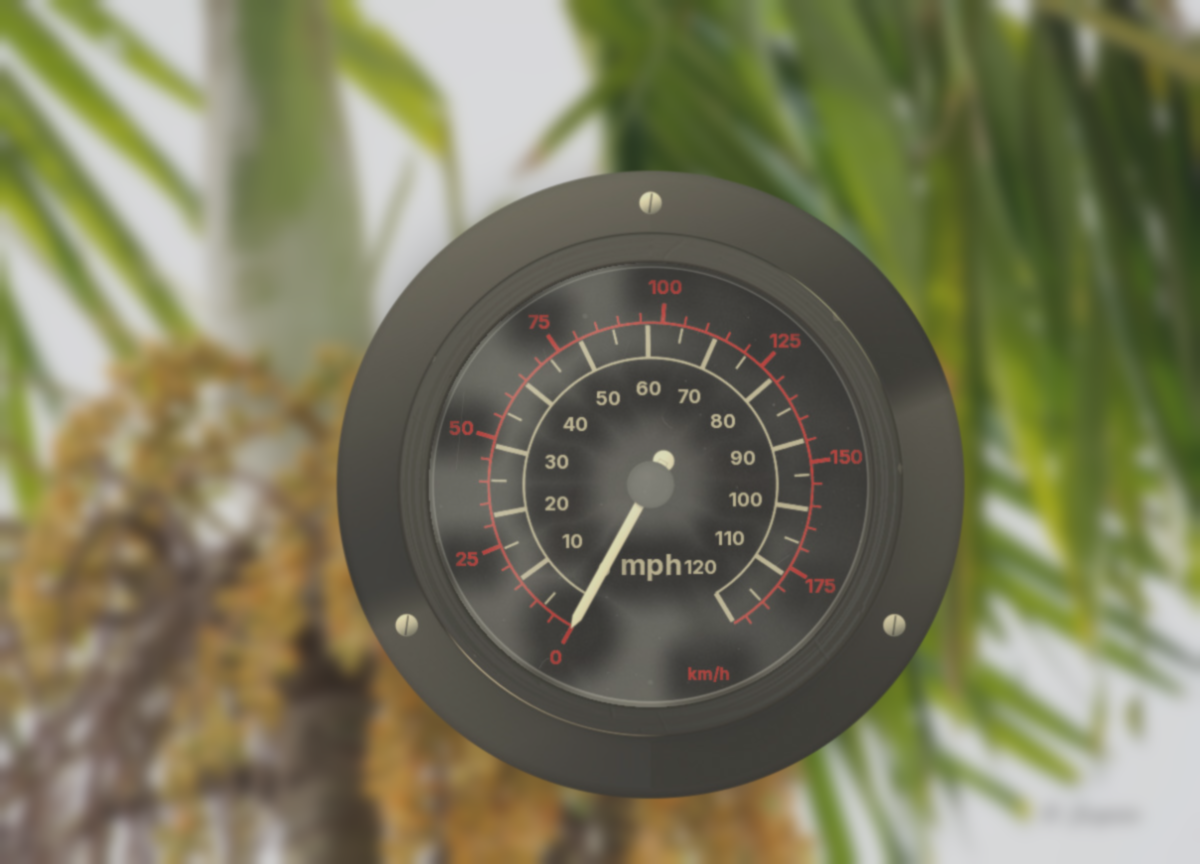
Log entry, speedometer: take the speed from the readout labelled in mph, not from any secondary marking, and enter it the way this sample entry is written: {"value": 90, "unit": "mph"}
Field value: {"value": 0, "unit": "mph"}
